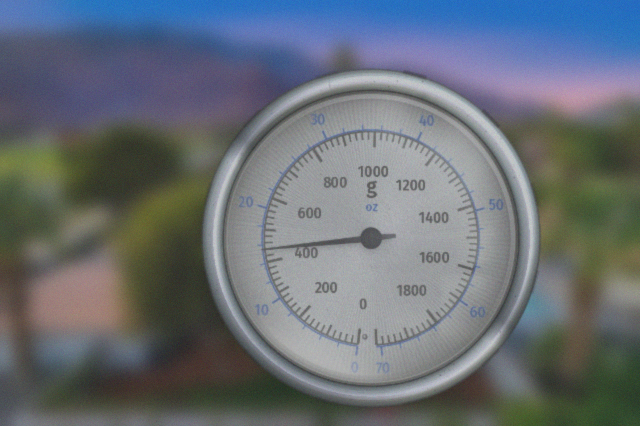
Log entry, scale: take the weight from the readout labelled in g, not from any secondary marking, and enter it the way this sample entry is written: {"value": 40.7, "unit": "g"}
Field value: {"value": 440, "unit": "g"}
